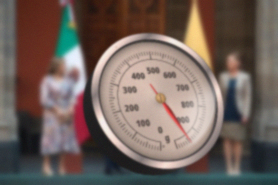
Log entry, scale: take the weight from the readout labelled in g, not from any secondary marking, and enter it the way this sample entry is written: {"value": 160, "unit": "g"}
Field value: {"value": 950, "unit": "g"}
